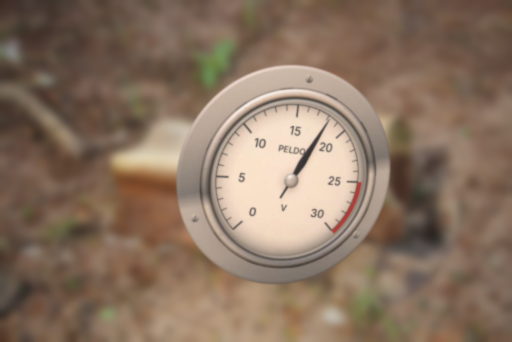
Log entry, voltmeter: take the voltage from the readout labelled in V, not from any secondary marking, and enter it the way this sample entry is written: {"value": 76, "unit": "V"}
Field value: {"value": 18, "unit": "V"}
